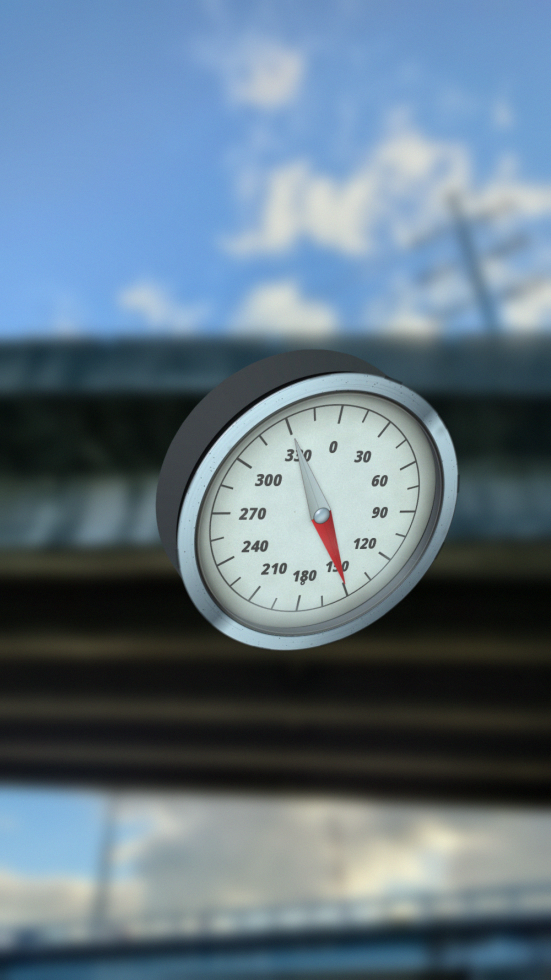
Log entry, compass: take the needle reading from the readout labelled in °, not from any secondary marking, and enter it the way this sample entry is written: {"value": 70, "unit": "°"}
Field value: {"value": 150, "unit": "°"}
